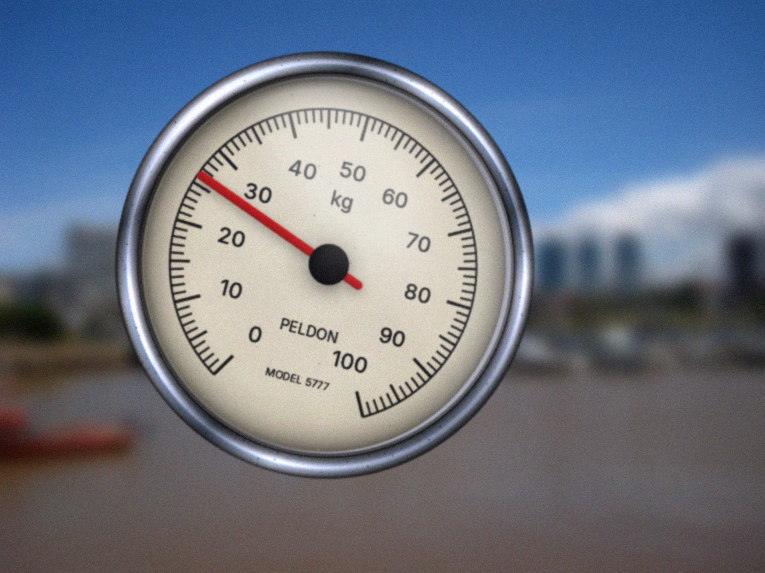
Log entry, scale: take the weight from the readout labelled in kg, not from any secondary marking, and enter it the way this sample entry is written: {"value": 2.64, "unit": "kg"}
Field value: {"value": 26, "unit": "kg"}
